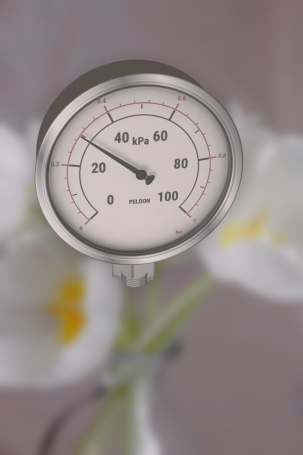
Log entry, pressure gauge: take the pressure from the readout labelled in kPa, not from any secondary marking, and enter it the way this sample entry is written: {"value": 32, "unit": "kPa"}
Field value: {"value": 30, "unit": "kPa"}
